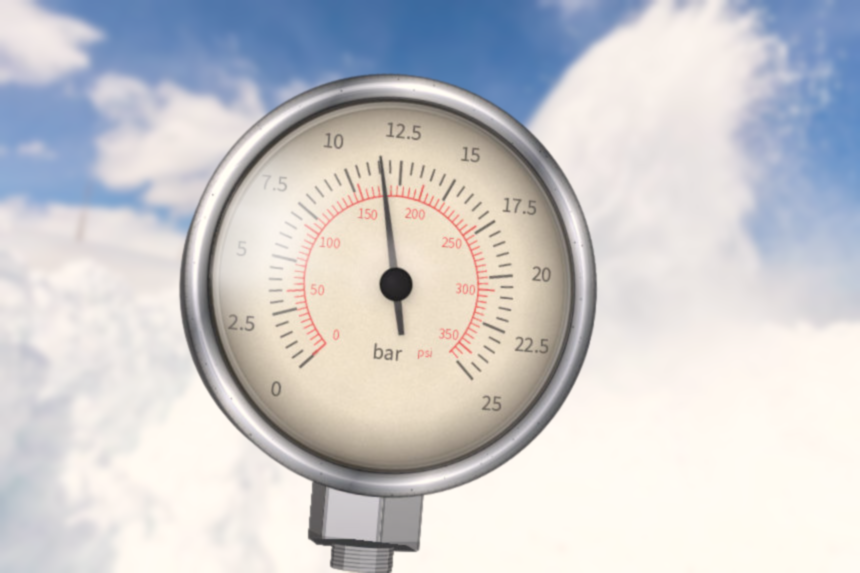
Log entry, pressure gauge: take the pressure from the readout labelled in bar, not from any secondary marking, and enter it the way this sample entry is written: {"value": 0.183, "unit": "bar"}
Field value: {"value": 11.5, "unit": "bar"}
